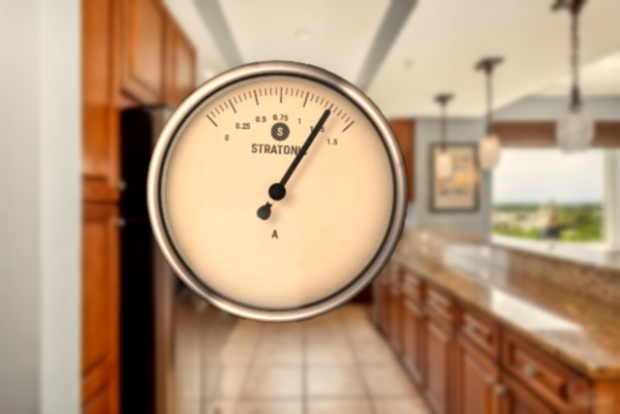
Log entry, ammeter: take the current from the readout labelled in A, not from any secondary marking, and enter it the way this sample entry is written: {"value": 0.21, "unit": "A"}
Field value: {"value": 1.25, "unit": "A"}
